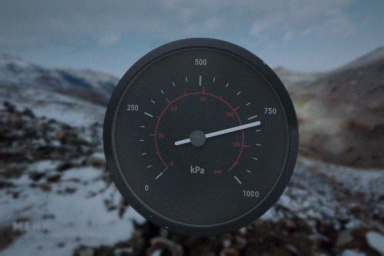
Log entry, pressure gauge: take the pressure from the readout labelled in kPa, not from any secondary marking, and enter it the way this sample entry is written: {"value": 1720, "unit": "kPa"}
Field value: {"value": 775, "unit": "kPa"}
